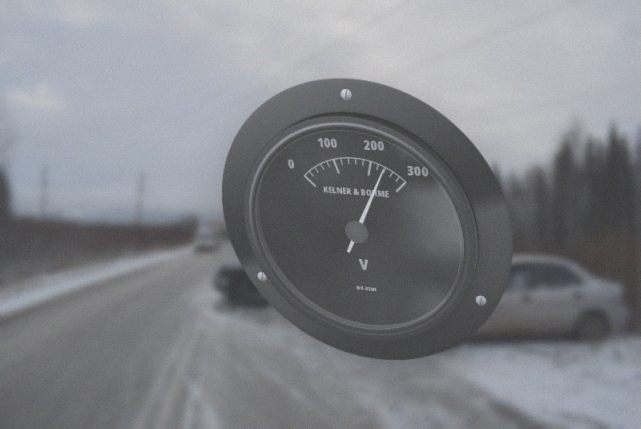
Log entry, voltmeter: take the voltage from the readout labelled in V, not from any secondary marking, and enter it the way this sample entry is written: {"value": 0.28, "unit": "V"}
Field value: {"value": 240, "unit": "V"}
